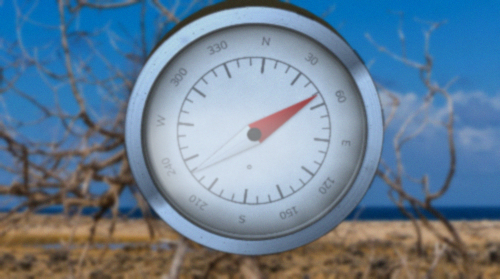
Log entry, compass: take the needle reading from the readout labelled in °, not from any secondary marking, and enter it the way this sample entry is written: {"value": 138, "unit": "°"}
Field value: {"value": 50, "unit": "°"}
